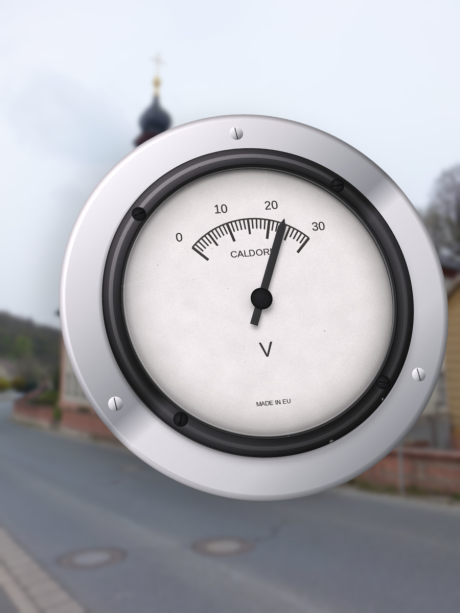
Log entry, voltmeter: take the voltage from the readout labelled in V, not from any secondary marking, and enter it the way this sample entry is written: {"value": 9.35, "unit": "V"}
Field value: {"value": 23, "unit": "V"}
